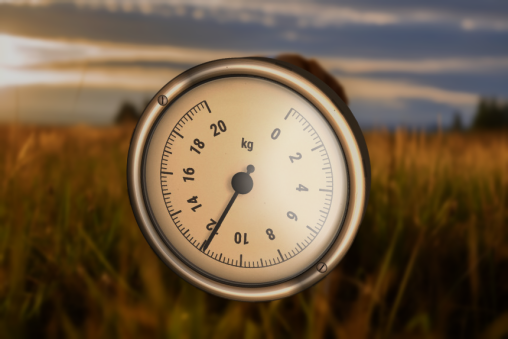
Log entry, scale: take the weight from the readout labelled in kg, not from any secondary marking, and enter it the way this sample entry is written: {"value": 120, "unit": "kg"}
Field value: {"value": 11.8, "unit": "kg"}
